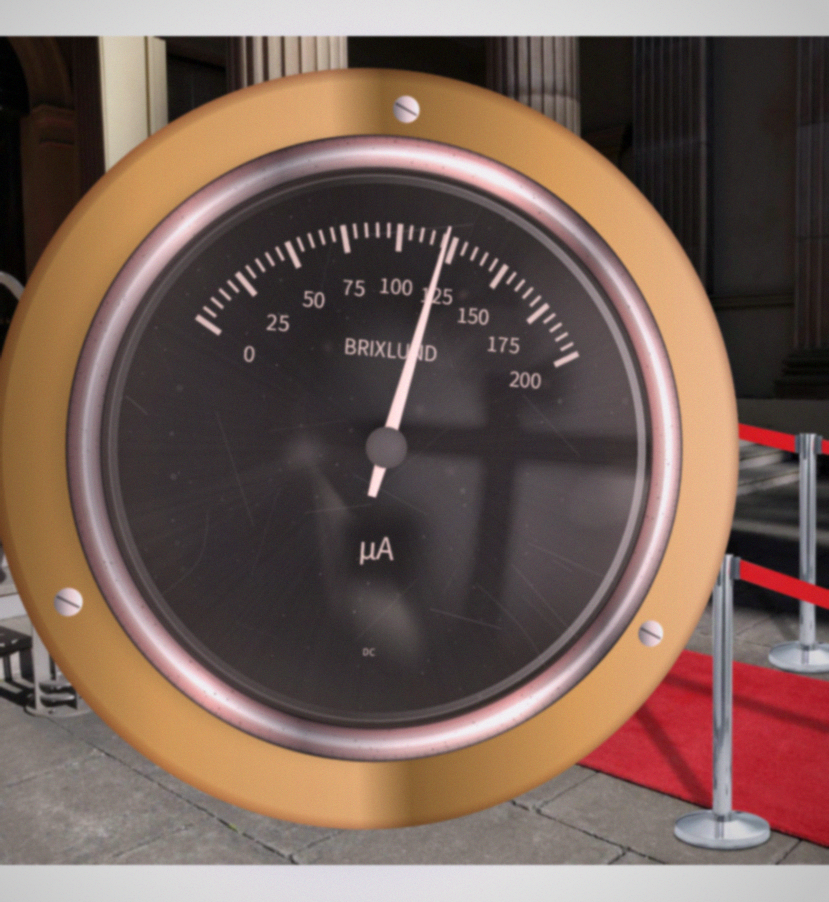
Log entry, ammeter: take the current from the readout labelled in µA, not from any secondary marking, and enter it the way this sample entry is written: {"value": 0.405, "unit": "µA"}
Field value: {"value": 120, "unit": "µA"}
